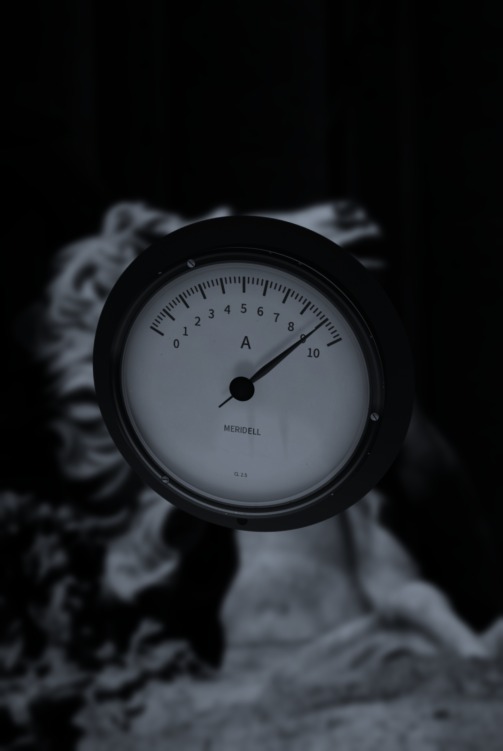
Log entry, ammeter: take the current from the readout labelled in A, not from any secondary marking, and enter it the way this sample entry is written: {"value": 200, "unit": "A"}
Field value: {"value": 9, "unit": "A"}
